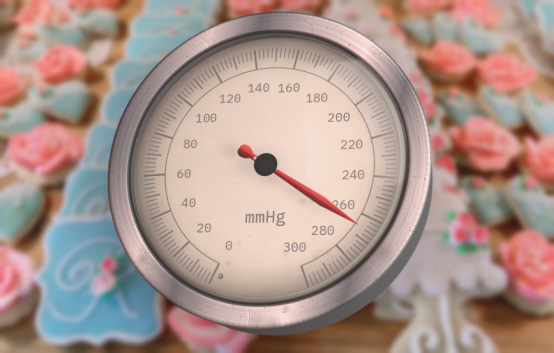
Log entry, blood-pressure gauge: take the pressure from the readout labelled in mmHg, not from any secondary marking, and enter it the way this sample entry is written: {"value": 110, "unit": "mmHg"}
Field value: {"value": 266, "unit": "mmHg"}
